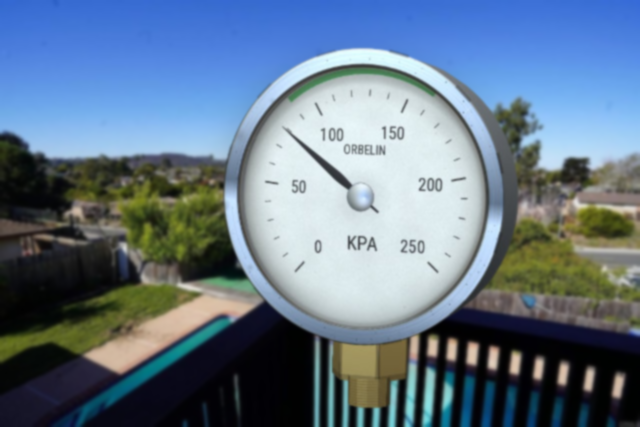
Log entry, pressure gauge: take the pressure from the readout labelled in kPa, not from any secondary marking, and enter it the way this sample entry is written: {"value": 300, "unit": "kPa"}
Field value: {"value": 80, "unit": "kPa"}
